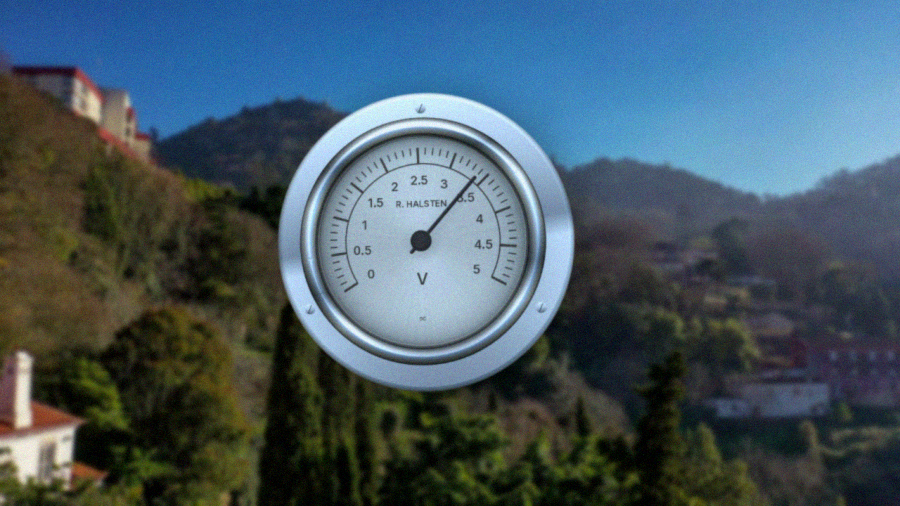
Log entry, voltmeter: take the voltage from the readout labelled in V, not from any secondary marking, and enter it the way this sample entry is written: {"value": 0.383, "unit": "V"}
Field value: {"value": 3.4, "unit": "V"}
